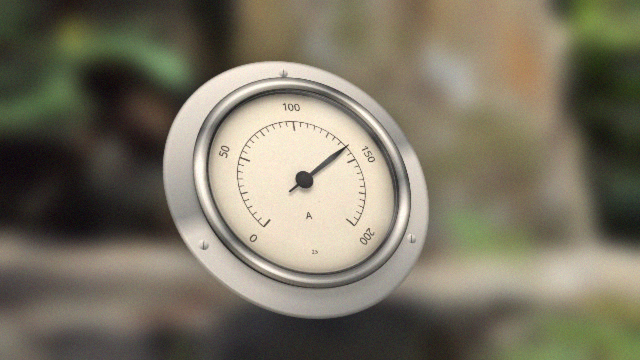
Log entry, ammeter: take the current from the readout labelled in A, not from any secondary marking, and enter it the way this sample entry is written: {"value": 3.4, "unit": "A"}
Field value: {"value": 140, "unit": "A"}
